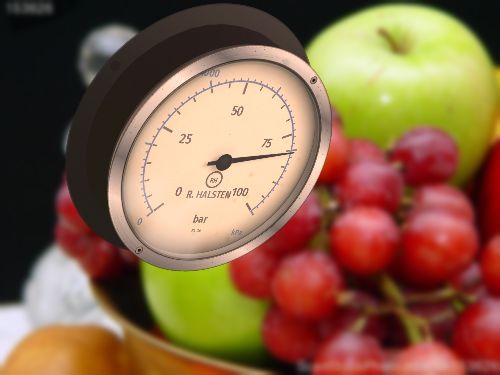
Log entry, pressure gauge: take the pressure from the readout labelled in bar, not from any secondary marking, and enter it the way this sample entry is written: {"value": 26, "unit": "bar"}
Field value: {"value": 80, "unit": "bar"}
